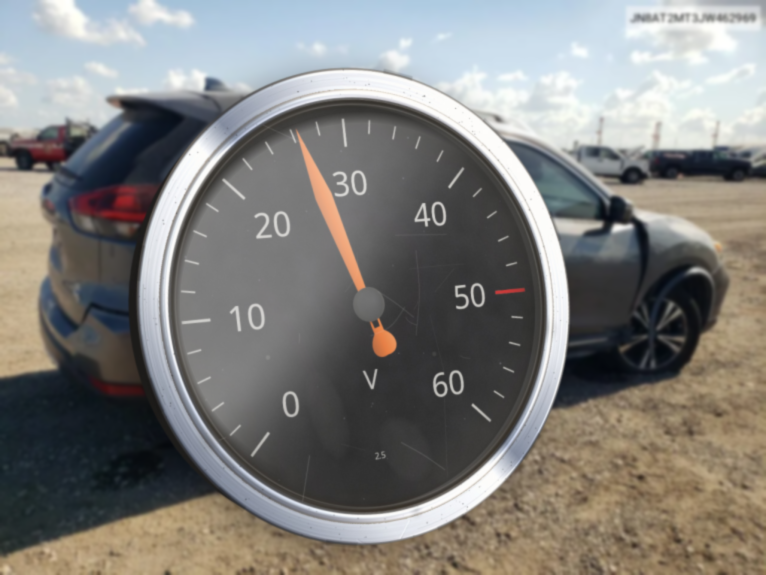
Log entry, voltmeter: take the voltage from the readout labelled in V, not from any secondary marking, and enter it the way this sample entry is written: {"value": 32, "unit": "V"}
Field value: {"value": 26, "unit": "V"}
